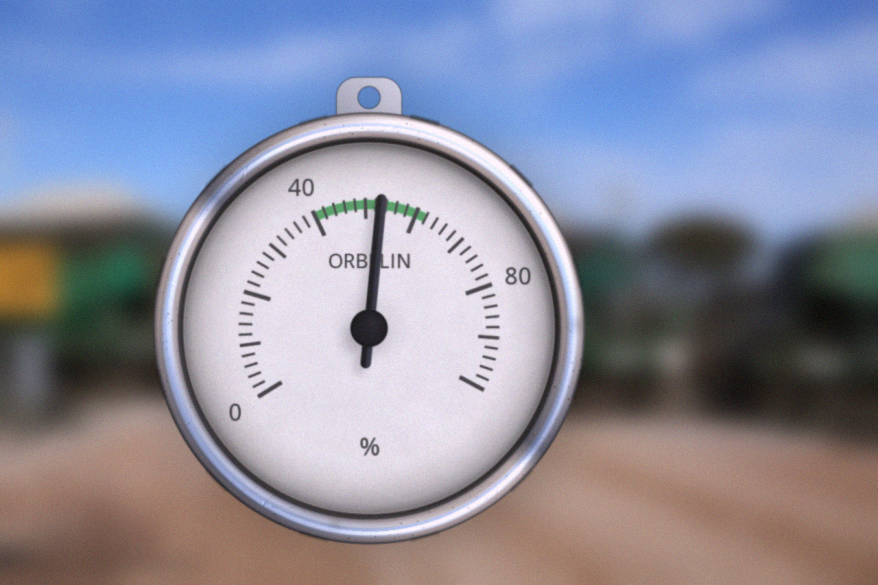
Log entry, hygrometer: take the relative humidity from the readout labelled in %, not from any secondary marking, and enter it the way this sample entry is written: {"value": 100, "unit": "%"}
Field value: {"value": 53, "unit": "%"}
